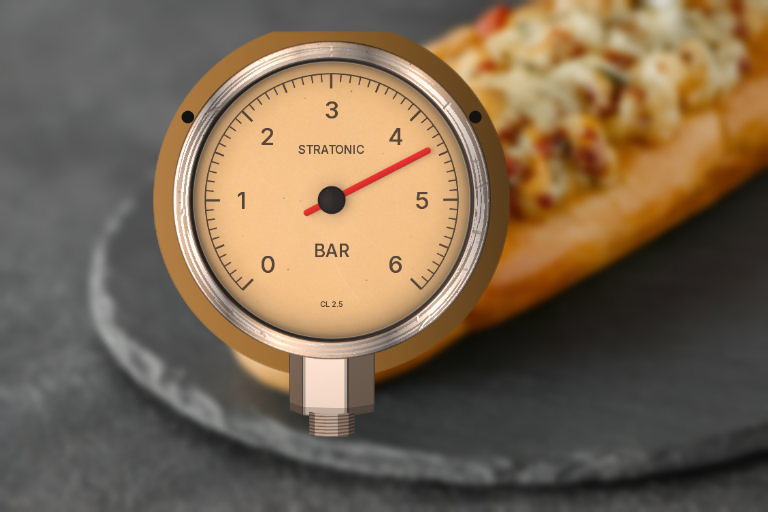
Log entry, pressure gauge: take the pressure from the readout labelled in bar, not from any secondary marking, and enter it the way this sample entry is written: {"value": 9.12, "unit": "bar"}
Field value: {"value": 4.4, "unit": "bar"}
